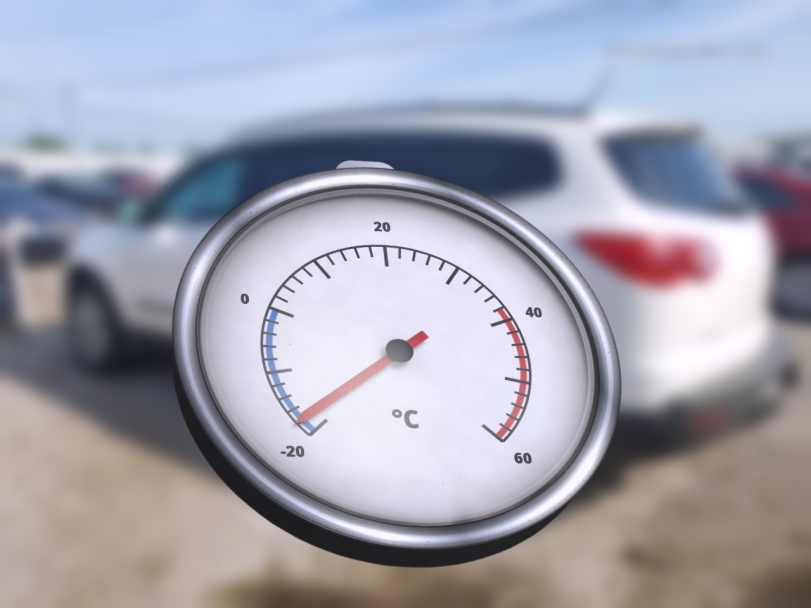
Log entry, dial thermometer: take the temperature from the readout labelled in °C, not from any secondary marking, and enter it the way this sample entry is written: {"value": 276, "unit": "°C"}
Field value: {"value": -18, "unit": "°C"}
